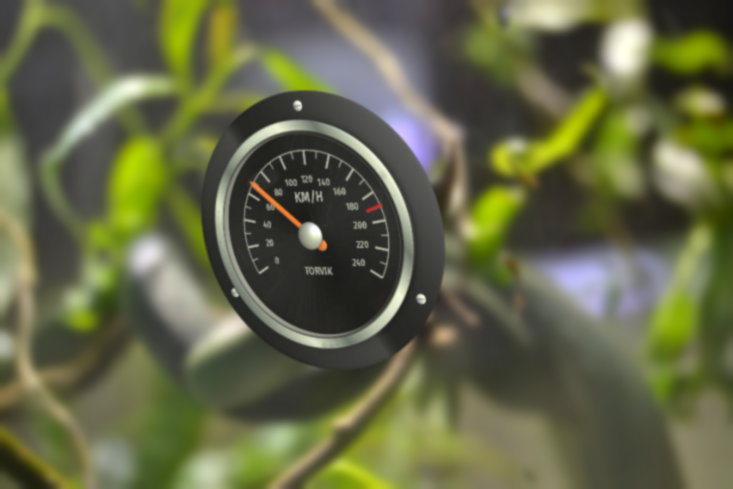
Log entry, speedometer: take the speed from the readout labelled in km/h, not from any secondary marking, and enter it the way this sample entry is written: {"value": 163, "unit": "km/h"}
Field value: {"value": 70, "unit": "km/h"}
